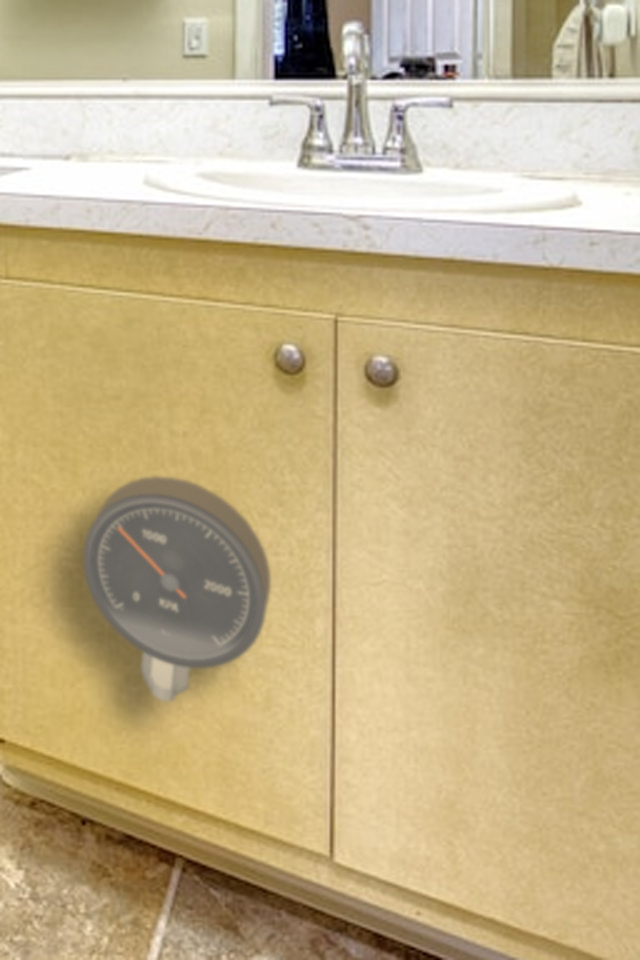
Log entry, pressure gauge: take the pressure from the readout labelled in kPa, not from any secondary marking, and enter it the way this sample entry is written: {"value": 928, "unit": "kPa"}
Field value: {"value": 750, "unit": "kPa"}
